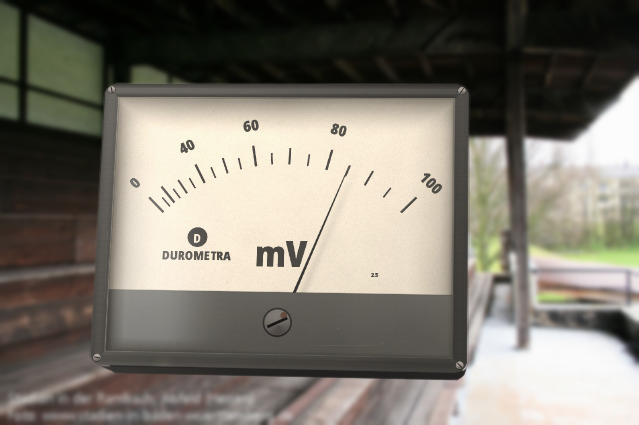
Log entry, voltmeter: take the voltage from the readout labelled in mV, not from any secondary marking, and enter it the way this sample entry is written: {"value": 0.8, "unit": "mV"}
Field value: {"value": 85, "unit": "mV"}
